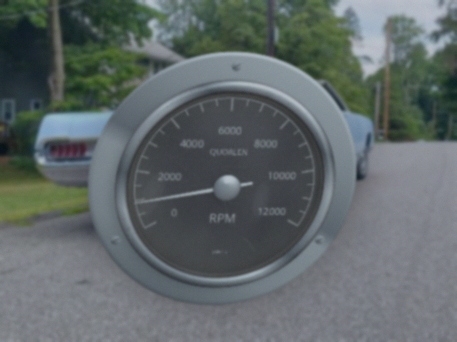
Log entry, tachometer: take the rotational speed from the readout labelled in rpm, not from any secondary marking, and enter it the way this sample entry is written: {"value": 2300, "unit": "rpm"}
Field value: {"value": 1000, "unit": "rpm"}
